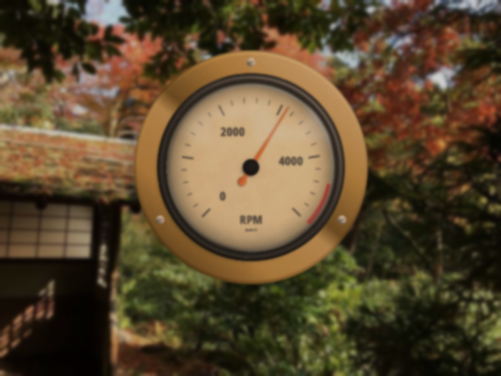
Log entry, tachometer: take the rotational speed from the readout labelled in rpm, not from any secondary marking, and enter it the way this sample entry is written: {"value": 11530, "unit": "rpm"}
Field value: {"value": 3100, "unit": "rpm"}
